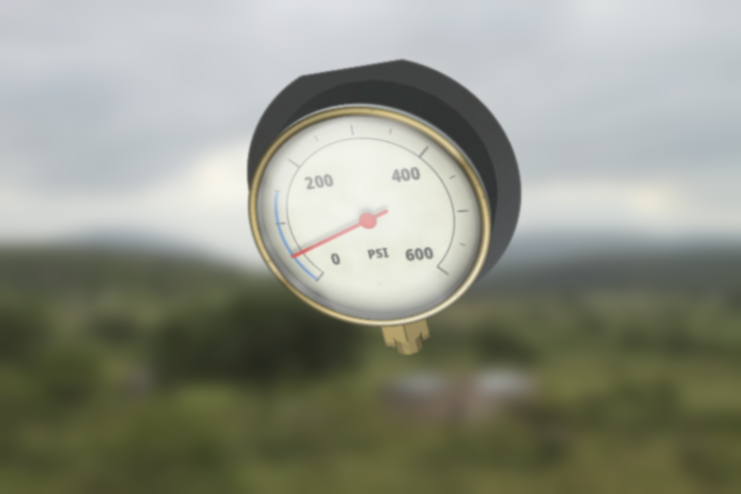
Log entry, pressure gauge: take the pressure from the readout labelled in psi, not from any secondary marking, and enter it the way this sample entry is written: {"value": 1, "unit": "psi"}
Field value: {"value": 50, "unit": "psi"}
